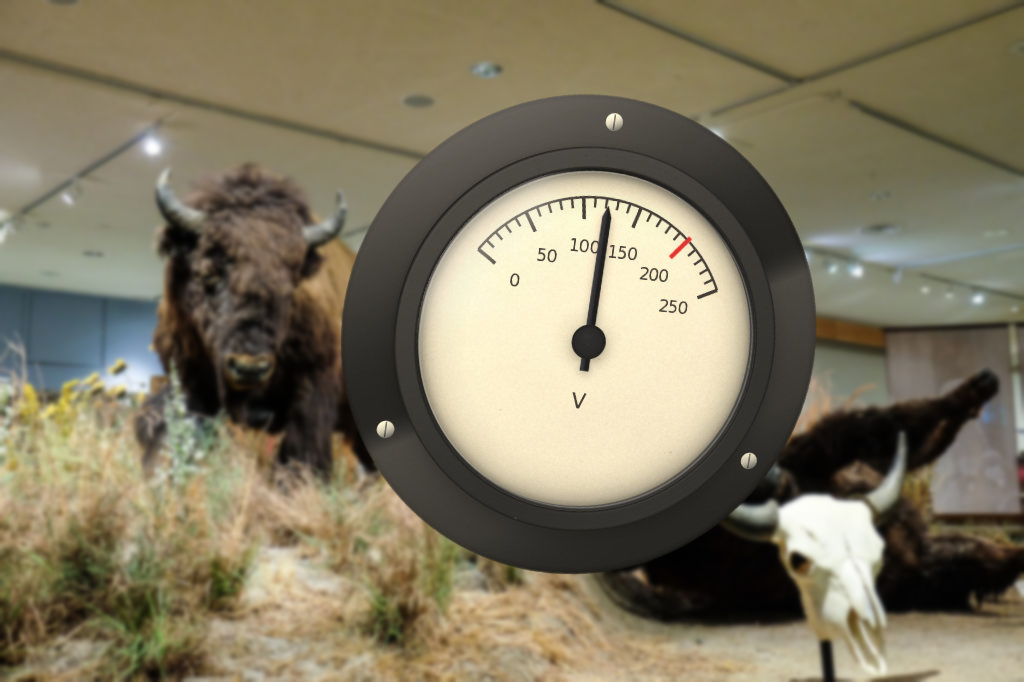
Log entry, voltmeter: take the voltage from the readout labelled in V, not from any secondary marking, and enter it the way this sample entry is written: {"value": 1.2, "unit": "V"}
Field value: {"value": 120, "unit": "V"}
